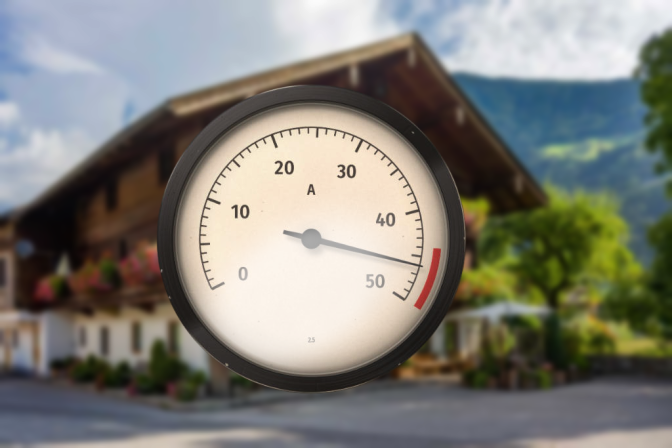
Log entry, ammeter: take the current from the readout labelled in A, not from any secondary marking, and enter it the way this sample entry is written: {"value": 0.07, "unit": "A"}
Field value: {"value": 46, "unit": "A"}
